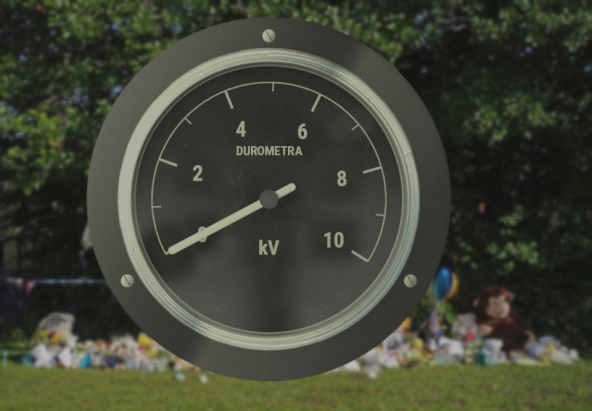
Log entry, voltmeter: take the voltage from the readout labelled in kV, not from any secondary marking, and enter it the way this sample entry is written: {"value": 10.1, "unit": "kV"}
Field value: {"value": 0, "unit": "kV"}
